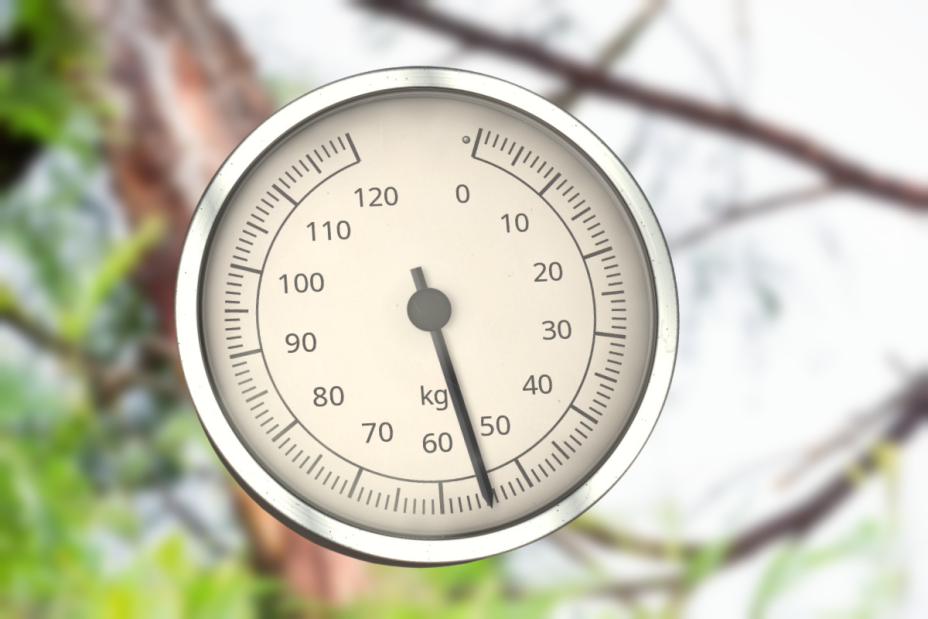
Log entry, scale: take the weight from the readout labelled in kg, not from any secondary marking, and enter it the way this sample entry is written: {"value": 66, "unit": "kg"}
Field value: {"value": 55, "unit": "kg"}
